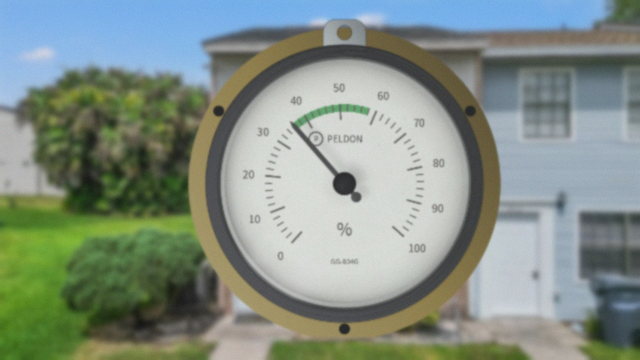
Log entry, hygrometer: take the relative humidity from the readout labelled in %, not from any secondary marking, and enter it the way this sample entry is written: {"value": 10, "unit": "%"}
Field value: {"value": 36, "unit": "%"}
